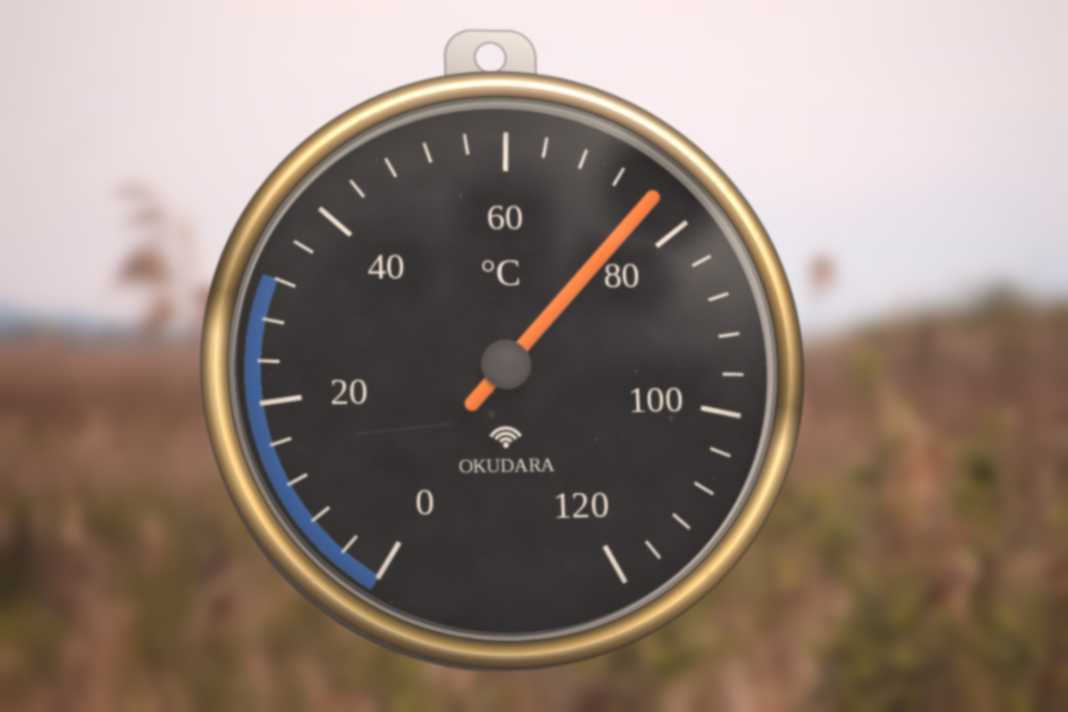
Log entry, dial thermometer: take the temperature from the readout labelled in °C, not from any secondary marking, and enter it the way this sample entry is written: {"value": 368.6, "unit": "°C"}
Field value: {"value": 76, "unit": "°C"}
